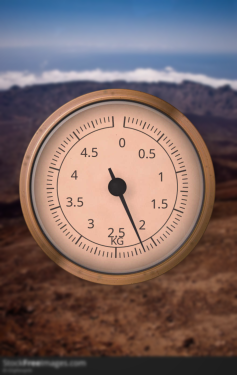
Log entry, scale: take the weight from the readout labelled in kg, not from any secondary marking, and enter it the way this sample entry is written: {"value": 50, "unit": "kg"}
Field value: {"value": 2.15, "unit": "kg"}
